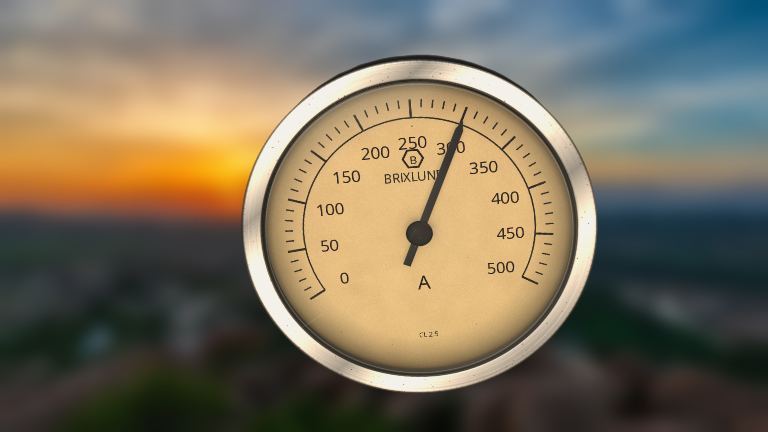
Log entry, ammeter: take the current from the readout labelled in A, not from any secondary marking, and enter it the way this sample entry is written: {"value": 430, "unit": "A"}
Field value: {"value": 300, "unit": "A"}
